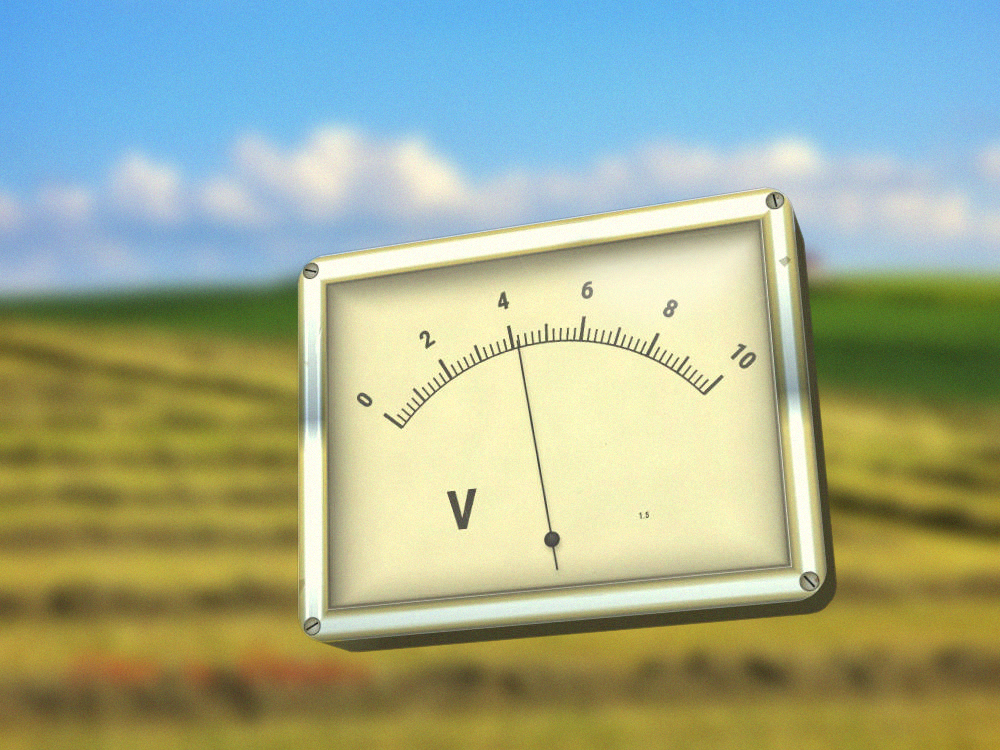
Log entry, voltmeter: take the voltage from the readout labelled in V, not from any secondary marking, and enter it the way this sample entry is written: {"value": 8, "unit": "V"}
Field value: {"value": 4.2, "unit": "V"}
